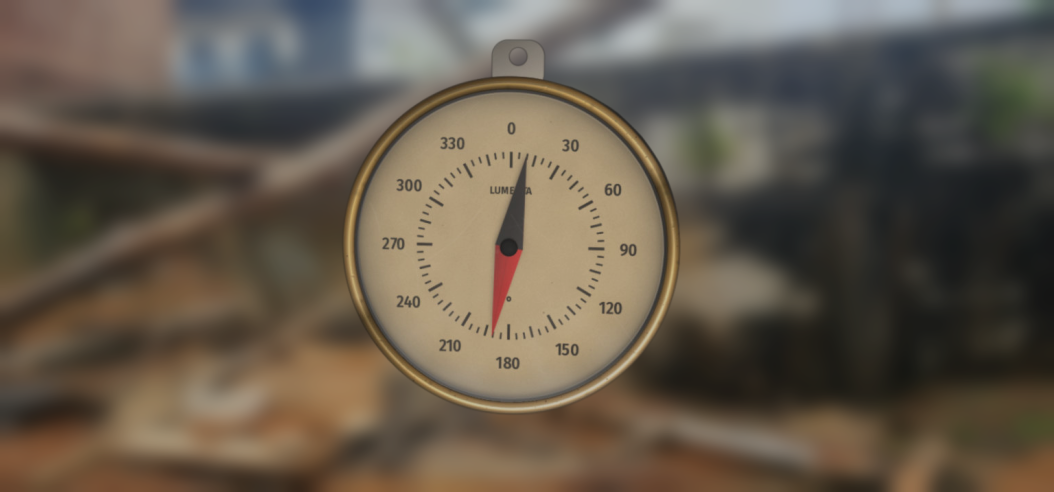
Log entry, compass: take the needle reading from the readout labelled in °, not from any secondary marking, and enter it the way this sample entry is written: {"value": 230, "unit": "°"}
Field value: {"value": 190, "unit": "°"}
